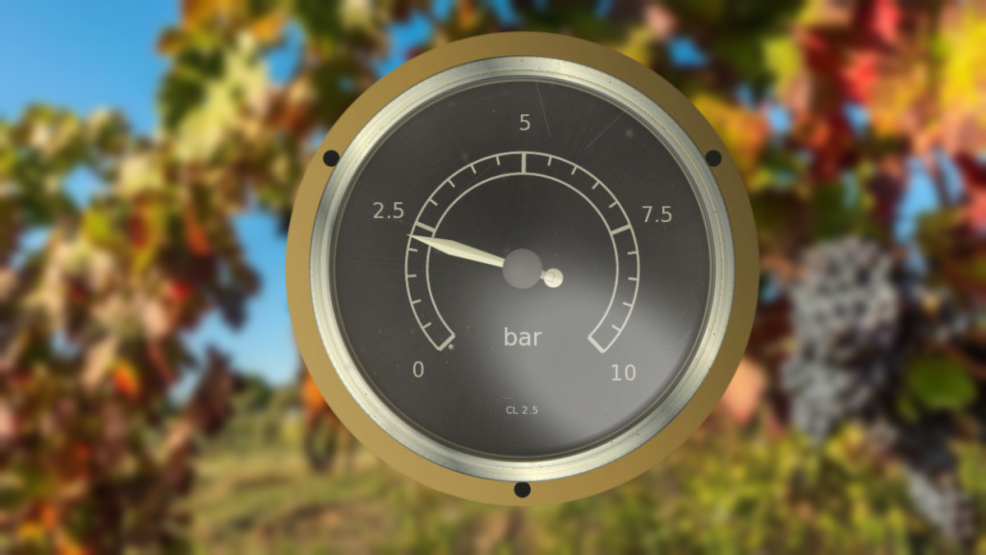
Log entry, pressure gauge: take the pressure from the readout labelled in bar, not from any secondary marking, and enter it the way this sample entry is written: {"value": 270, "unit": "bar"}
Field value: {"value": 2.25, "unit": "bar"}
